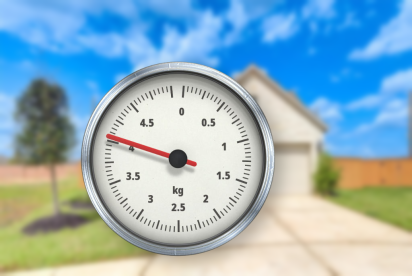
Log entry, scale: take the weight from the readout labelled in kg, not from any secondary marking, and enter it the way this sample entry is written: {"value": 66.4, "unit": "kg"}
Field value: {"value": 4.05, "unit": "kg"}
